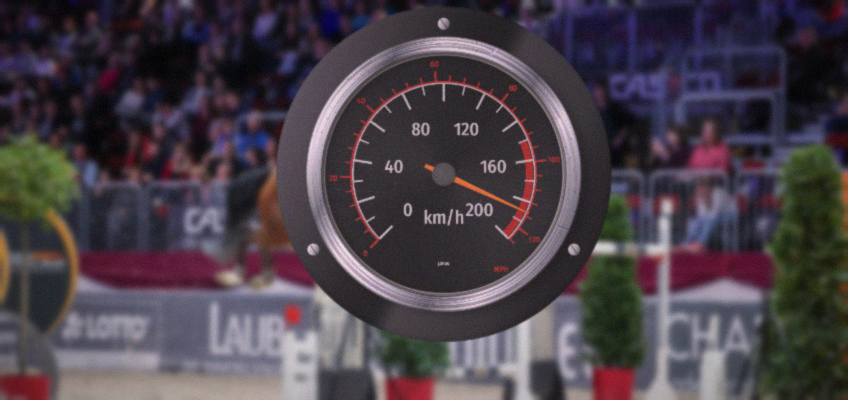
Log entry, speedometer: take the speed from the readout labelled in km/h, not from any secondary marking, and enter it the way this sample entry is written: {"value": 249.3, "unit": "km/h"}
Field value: {"value": 185, "unit": "km/h"}
